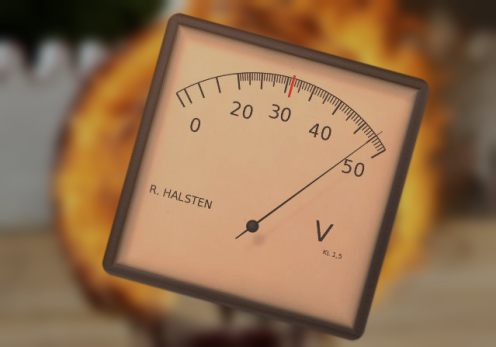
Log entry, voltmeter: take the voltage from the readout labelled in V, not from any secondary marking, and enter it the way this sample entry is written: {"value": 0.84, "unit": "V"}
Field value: {"value": 47.5, "unit": "V"}
